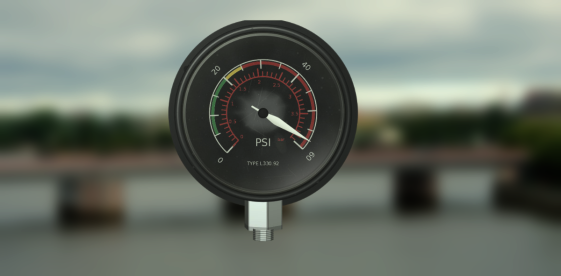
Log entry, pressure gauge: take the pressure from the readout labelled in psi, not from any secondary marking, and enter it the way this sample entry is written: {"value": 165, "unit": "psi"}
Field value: {"value": 57.5, "unit": "psi"}
